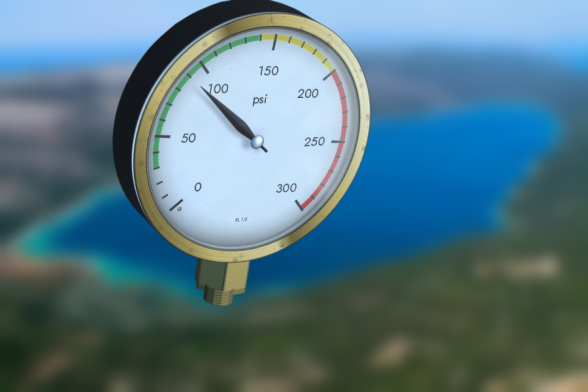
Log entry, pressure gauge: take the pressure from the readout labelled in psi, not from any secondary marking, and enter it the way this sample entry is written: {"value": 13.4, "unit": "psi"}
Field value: {"value": 90, "unit": "psi"}
